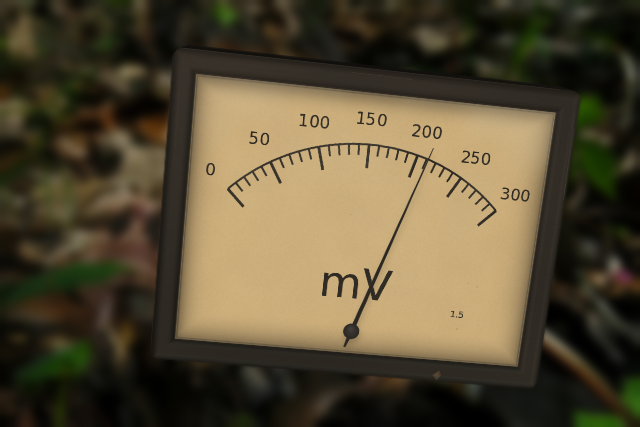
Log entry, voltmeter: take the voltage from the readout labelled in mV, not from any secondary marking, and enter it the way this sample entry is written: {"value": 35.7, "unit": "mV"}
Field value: {"value": 210, "unit": "mV"}
